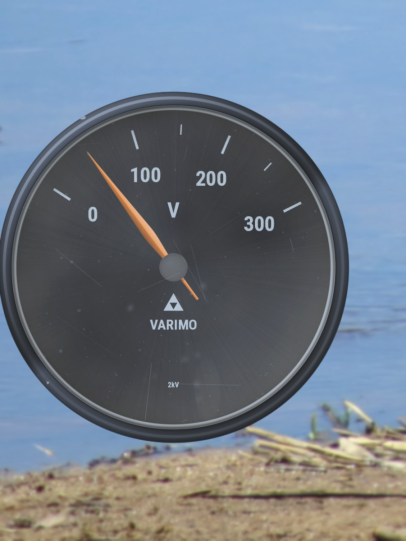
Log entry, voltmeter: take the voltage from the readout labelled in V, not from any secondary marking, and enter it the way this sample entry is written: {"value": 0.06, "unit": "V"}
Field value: {"value": 50, "unit": "V"}
